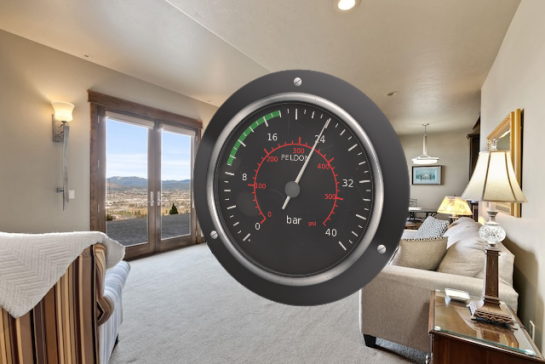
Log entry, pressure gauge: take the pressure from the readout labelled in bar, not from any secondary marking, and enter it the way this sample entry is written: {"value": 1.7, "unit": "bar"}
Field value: {"value": 24, "unit": "bar"}
